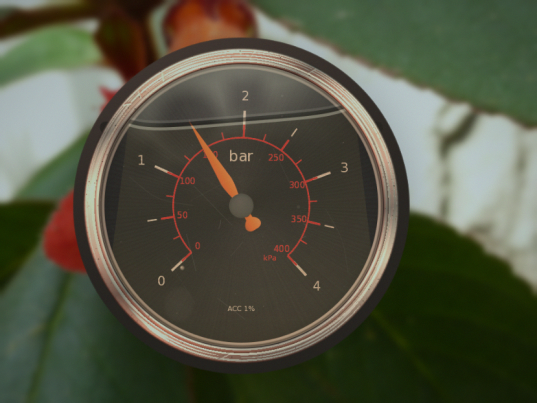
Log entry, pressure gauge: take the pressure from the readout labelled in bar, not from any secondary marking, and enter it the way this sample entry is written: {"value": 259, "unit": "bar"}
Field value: {"value": 1.5, "unit": "bar"}
